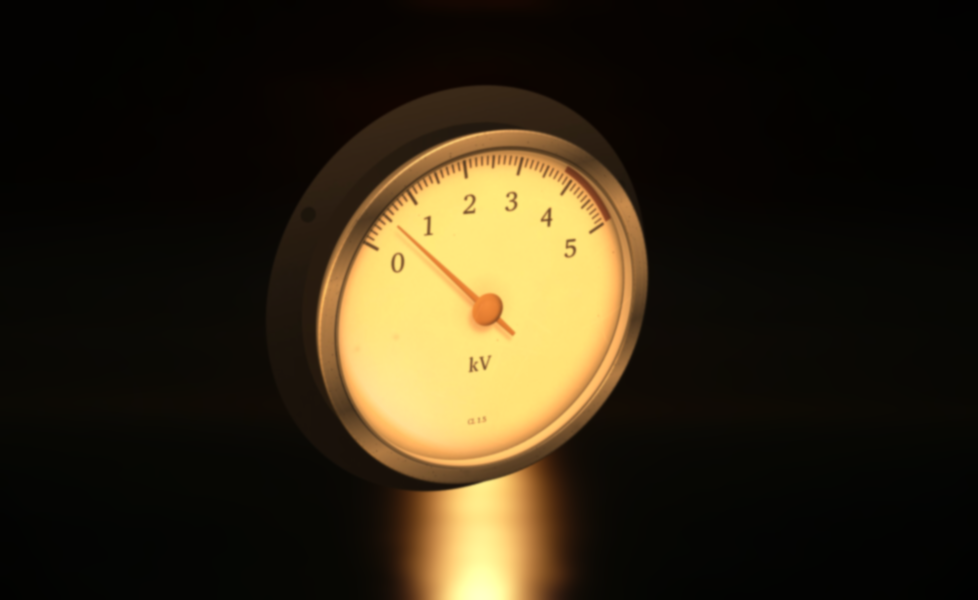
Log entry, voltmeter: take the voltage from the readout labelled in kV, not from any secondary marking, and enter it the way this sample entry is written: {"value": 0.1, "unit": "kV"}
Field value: {"value": 0.5, "unit": "kV"}
